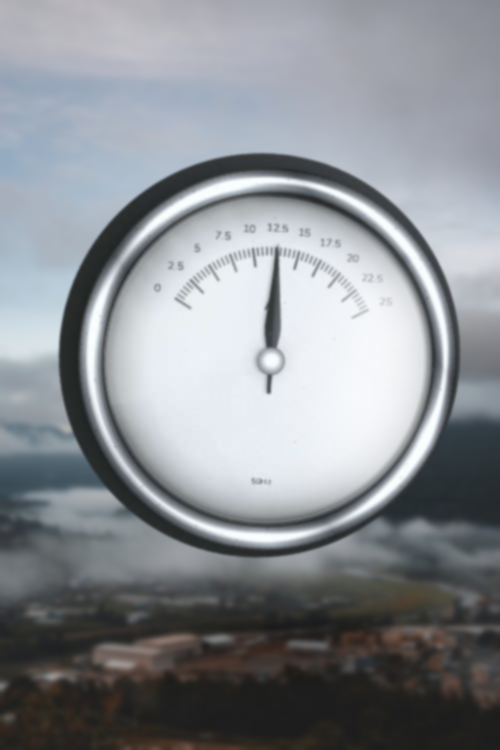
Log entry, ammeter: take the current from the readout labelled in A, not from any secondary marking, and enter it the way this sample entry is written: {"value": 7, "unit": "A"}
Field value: {"value": 12.5, "unit": "A"}
